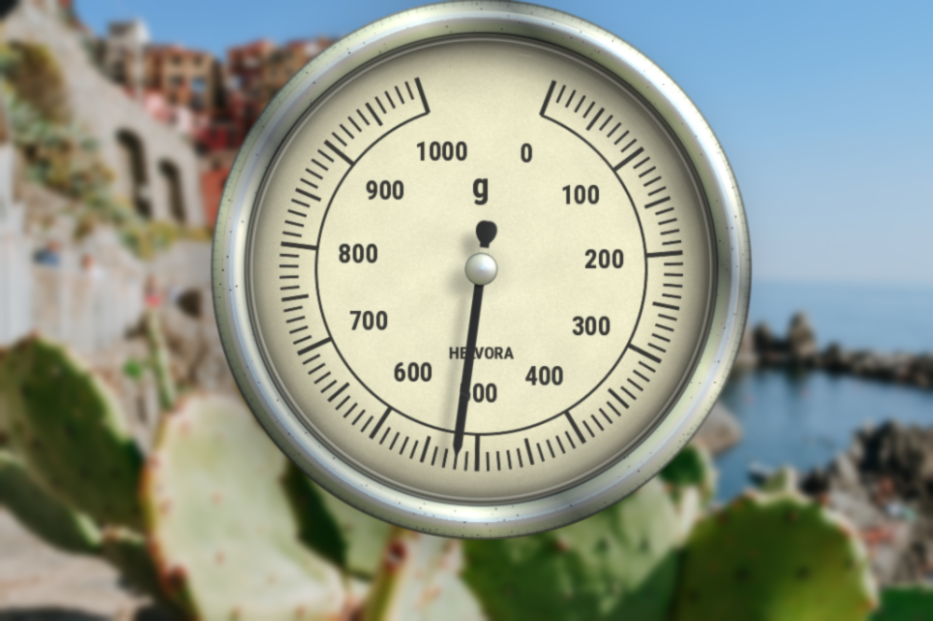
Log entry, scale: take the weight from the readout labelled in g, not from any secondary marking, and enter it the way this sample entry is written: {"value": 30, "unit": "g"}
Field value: {"value": 520, "unit": "g"}
